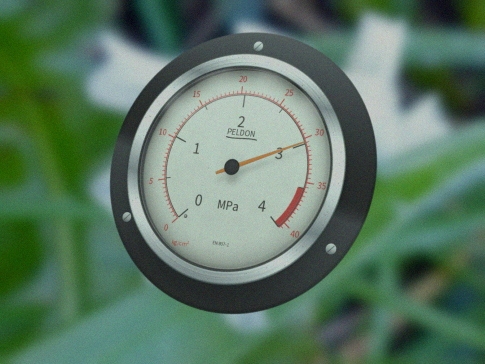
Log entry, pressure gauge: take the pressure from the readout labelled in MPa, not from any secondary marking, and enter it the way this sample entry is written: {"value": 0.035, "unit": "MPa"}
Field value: {"value": 3, "unit": "MPa"}
